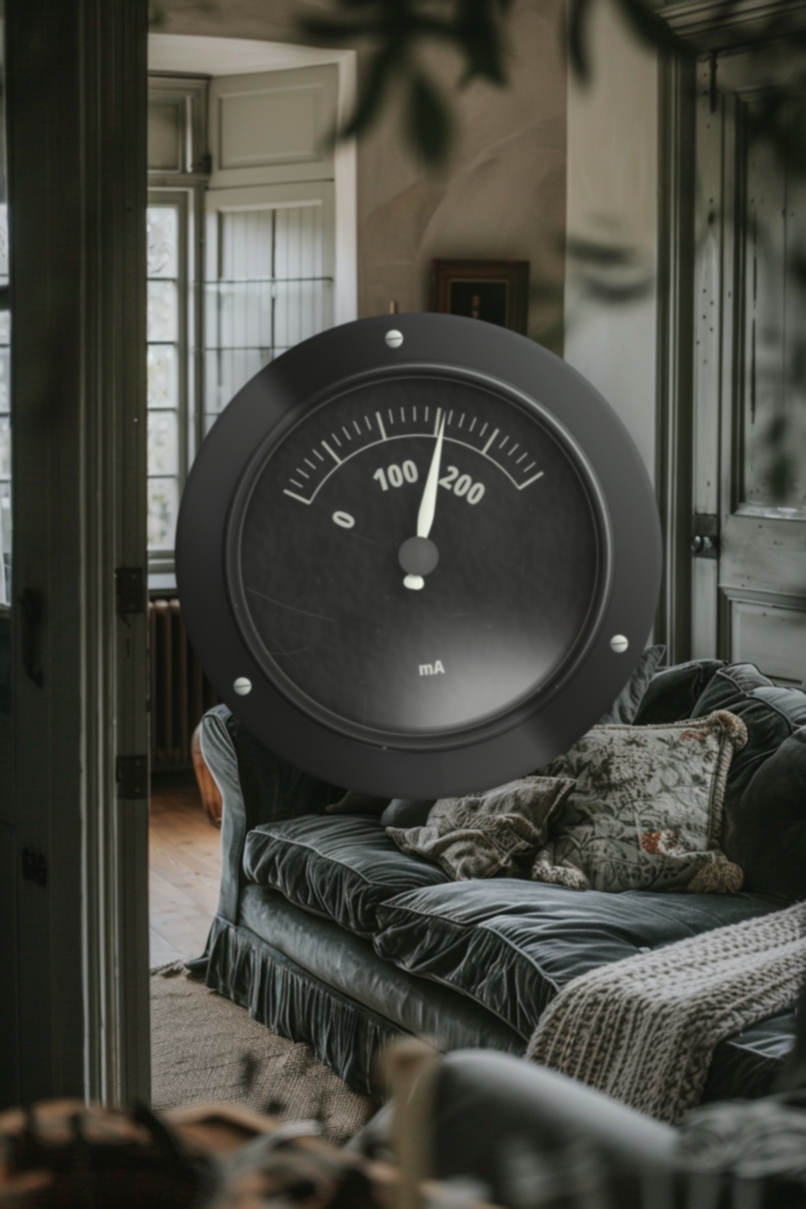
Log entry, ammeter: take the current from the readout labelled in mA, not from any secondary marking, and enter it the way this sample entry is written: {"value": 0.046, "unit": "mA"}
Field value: {"value": 155, "unit": "mA"}
